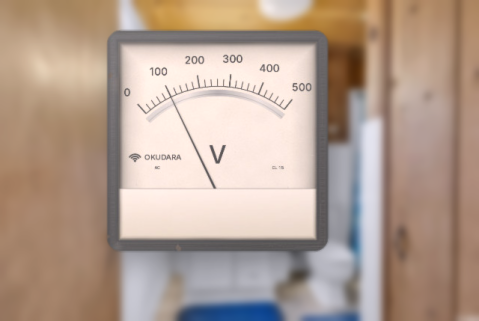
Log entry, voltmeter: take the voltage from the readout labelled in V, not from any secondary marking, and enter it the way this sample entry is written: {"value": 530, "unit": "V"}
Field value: {"value": 100, "unit": "V"}
